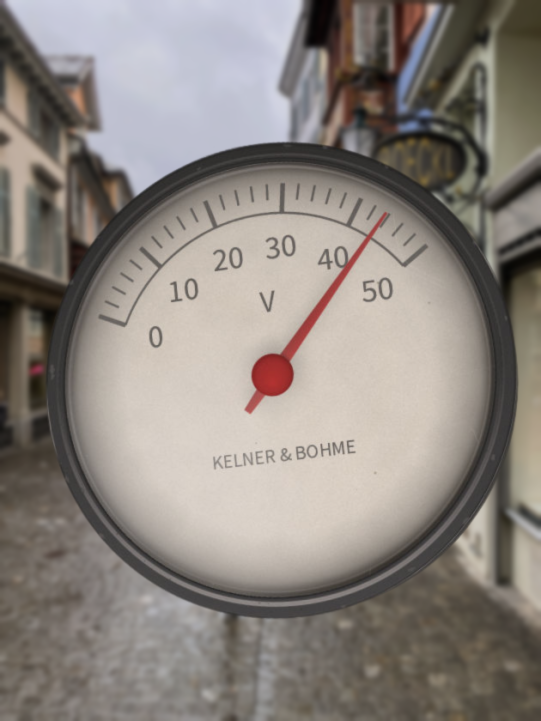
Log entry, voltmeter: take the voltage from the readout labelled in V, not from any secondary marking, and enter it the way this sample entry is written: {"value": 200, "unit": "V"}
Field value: {"value": 44, "unit": "V"}
